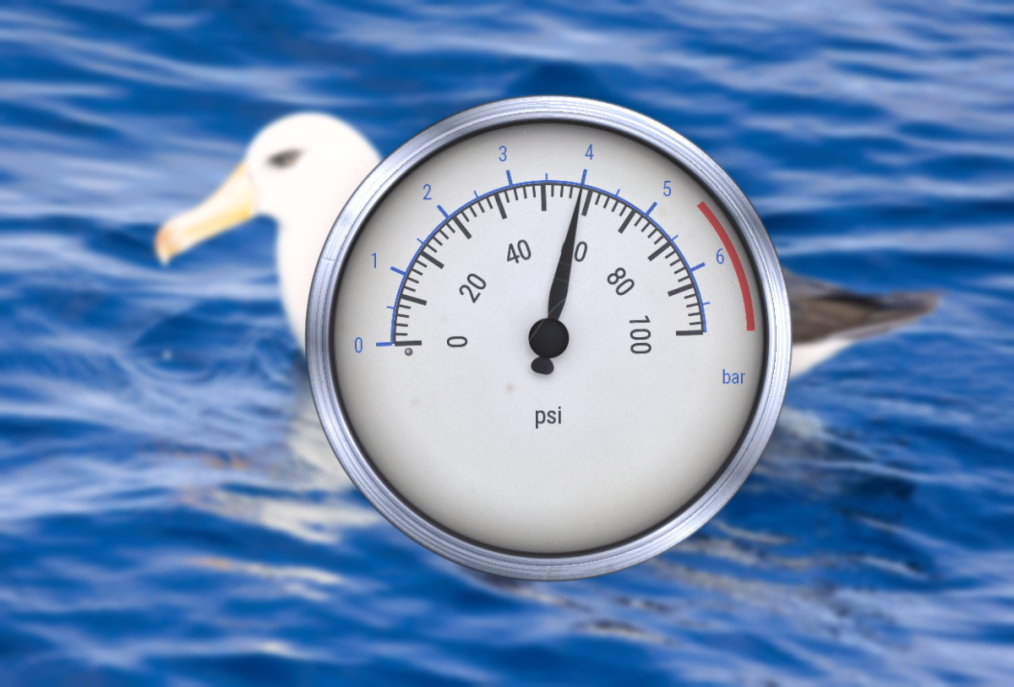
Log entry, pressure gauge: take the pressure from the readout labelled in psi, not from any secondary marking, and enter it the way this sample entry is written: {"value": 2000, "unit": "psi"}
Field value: {"value": 58, "unit": "psi"}
